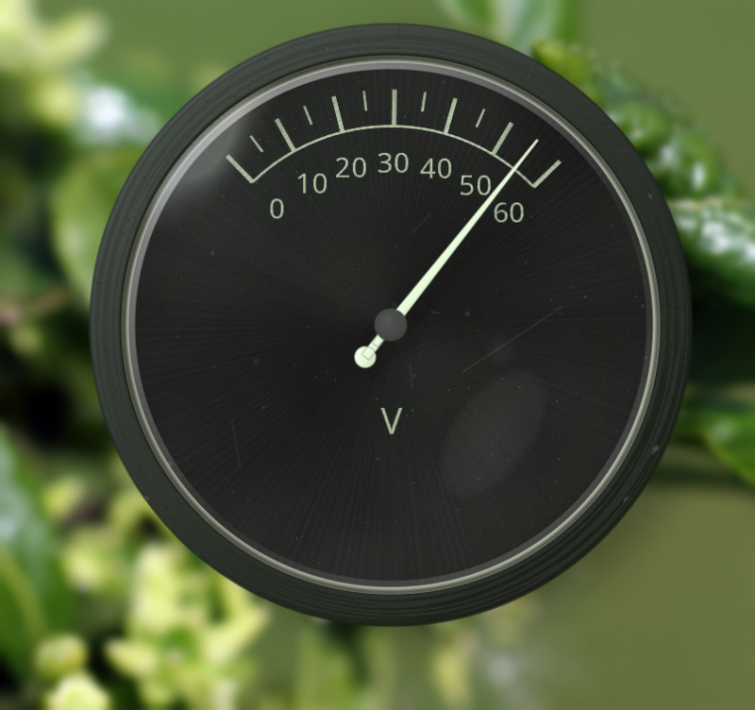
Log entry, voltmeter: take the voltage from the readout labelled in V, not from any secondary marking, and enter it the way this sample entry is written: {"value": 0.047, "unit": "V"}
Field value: {"value": 55, "unit": "V"}
